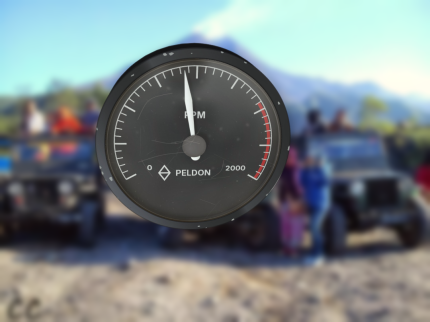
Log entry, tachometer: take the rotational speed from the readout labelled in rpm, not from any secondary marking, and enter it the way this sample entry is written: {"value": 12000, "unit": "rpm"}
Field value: {"value": 925, "unit": "rpm"}
